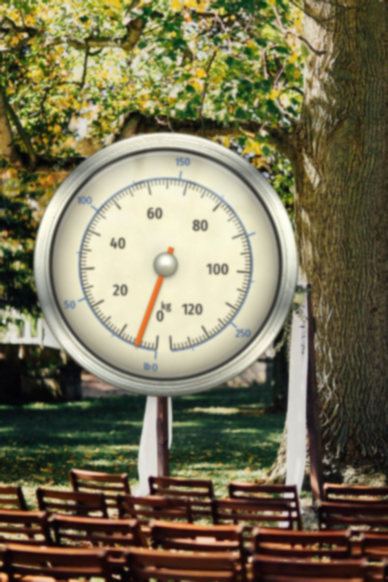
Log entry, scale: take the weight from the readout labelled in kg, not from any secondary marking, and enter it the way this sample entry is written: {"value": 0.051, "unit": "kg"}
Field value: {"value": 5, "unit": "kg"}
